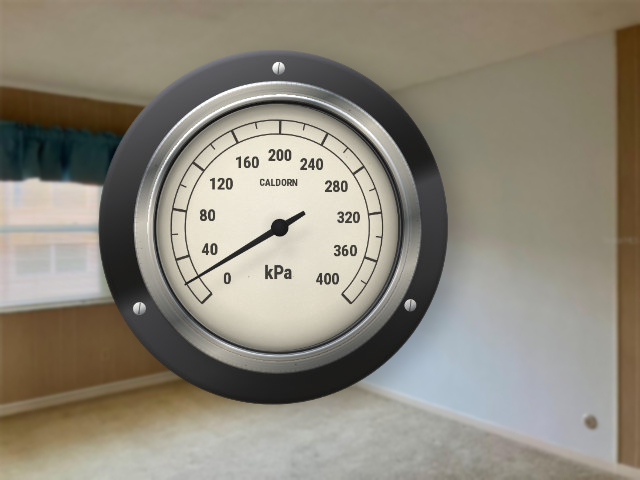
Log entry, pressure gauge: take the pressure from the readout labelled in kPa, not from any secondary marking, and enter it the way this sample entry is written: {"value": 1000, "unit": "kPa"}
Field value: {"value": 20, "unit": "kPa"}
